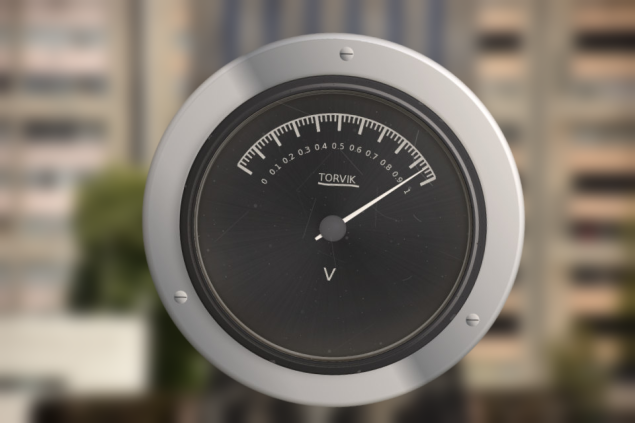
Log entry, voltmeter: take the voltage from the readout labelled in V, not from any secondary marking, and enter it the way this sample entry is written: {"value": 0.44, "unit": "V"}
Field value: {"value": 0.94, "unit": "V"}
